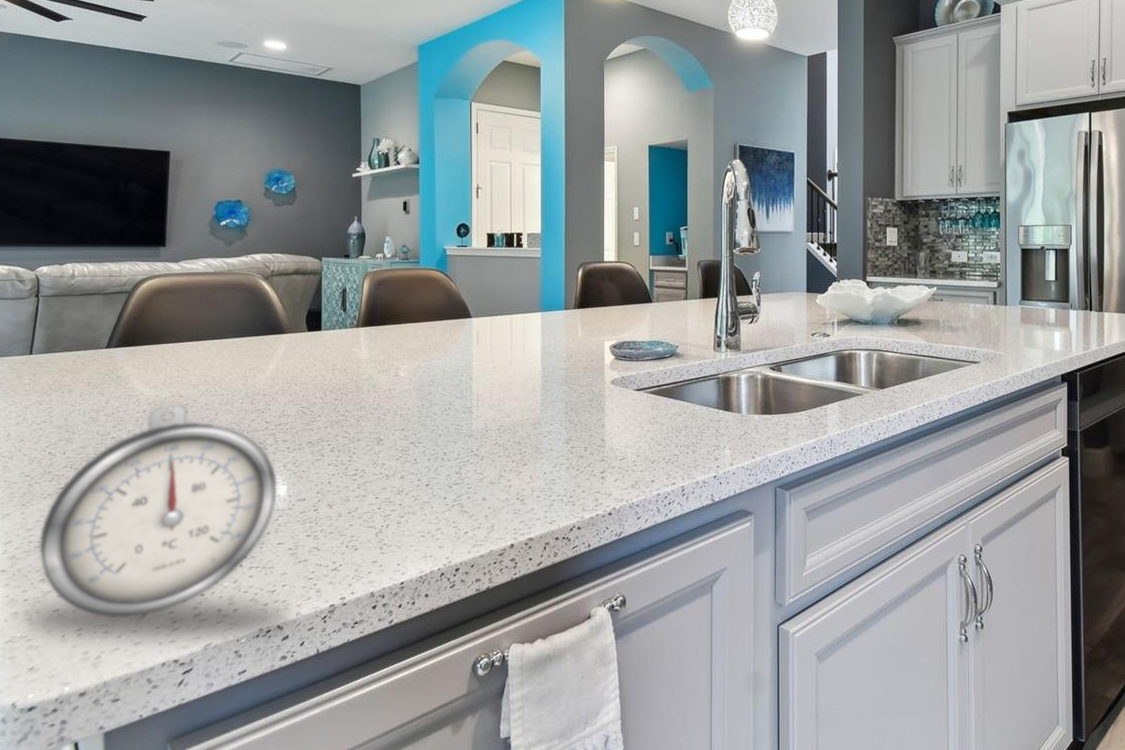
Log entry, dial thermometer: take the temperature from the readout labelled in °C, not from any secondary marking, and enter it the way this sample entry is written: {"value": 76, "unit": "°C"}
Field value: {"value": 60, "unit": "°C"}
